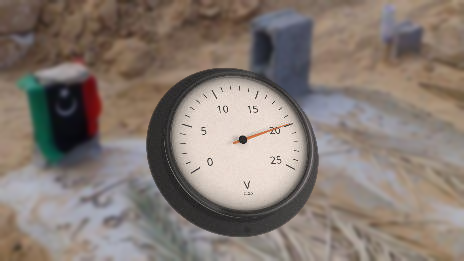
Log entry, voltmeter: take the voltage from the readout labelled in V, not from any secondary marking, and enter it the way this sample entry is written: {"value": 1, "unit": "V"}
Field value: {"value": 20, "unit": "V"}
